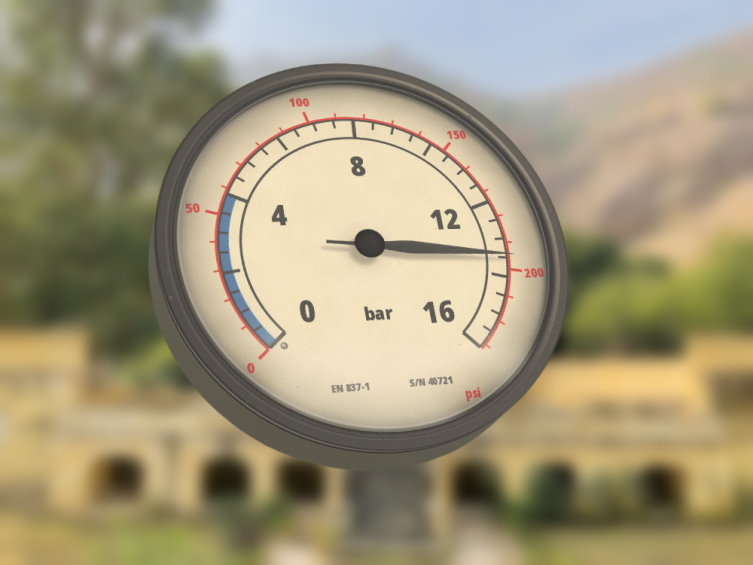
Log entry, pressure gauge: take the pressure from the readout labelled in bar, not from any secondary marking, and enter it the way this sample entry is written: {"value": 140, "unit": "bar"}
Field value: {"value": 13.5, "unit": "bar"}
